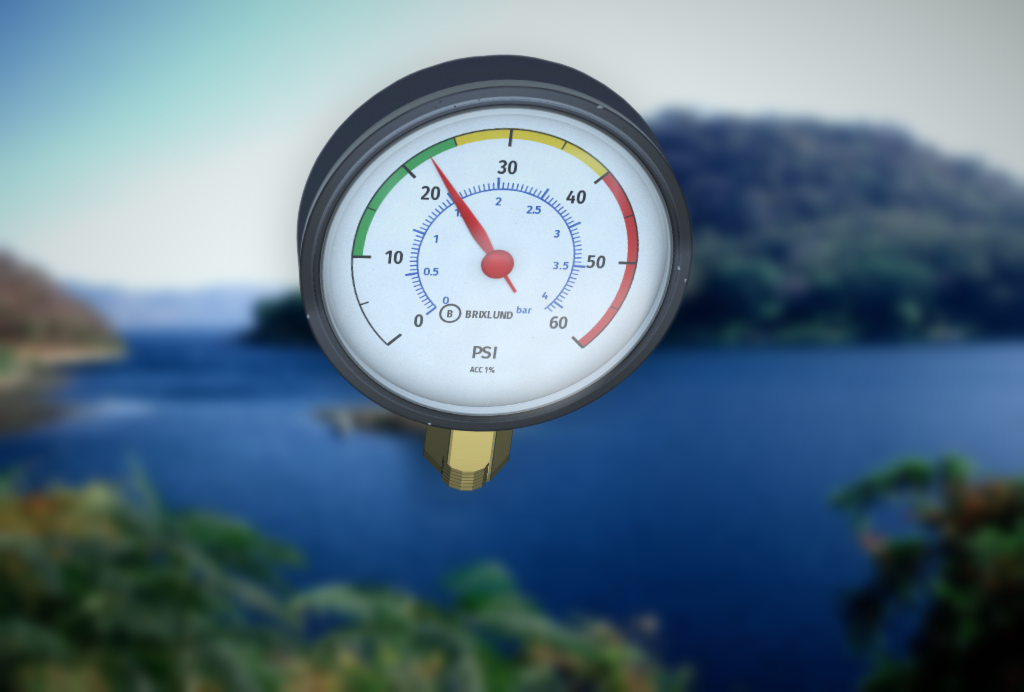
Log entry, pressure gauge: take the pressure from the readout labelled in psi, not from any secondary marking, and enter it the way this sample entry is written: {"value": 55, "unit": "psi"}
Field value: {"value": 22.5, "unit": "psi"}
